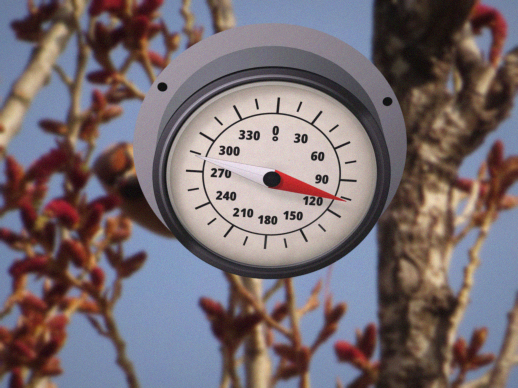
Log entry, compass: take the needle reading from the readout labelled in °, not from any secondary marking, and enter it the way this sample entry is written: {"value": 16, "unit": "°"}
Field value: {"value": 105, "unit": "°"}
